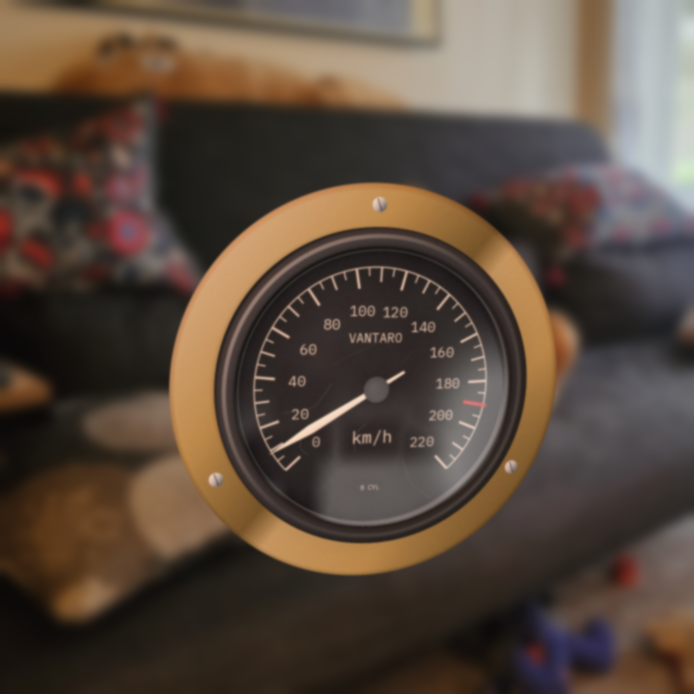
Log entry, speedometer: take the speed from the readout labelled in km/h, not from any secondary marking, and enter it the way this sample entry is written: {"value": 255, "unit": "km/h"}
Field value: {"value": 10, "unit": "km/h"}
